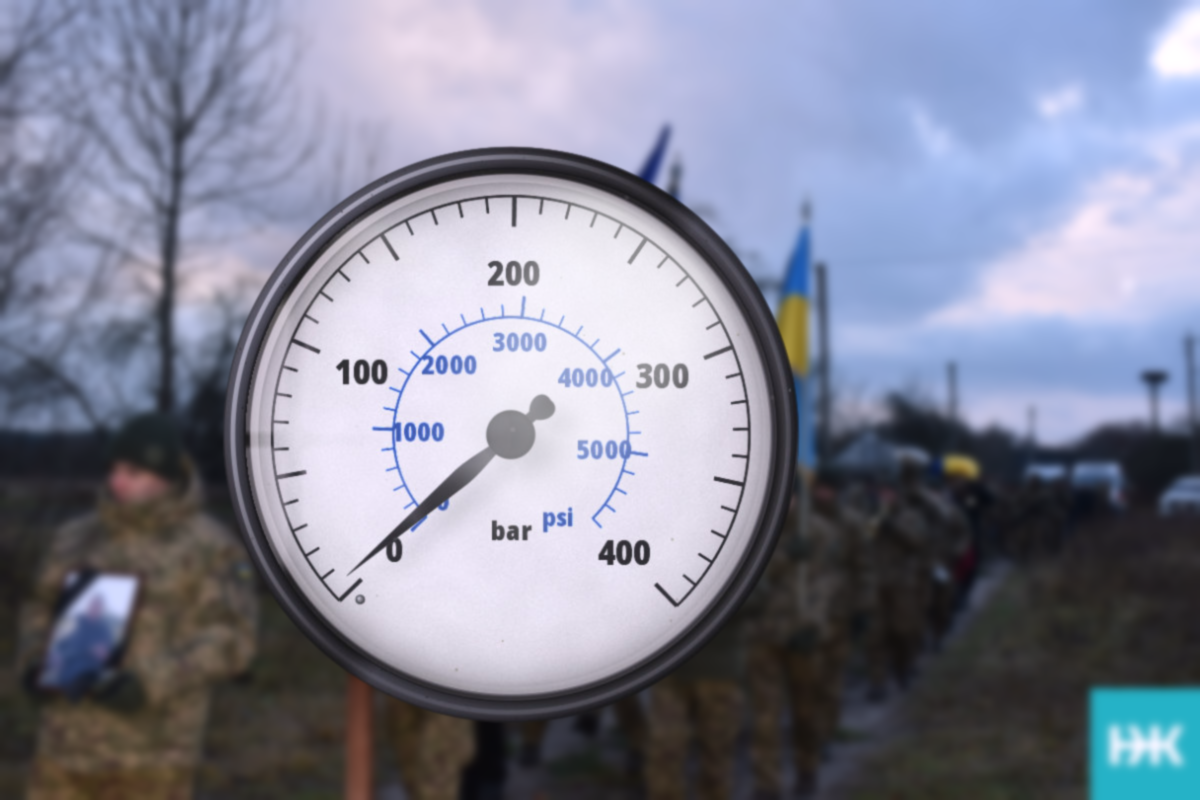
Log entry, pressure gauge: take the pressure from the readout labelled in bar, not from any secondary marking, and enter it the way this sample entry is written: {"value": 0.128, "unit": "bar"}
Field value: {"value": 5, "unit": "bar"}
